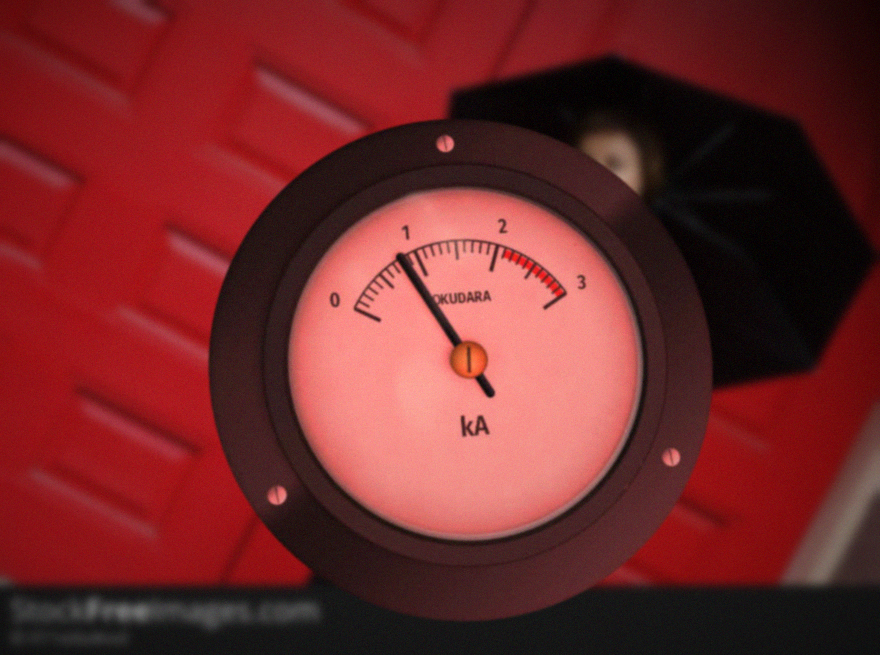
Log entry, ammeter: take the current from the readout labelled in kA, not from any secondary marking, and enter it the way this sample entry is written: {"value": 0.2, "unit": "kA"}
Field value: {"value": 0.8, "unit": "kA"}
